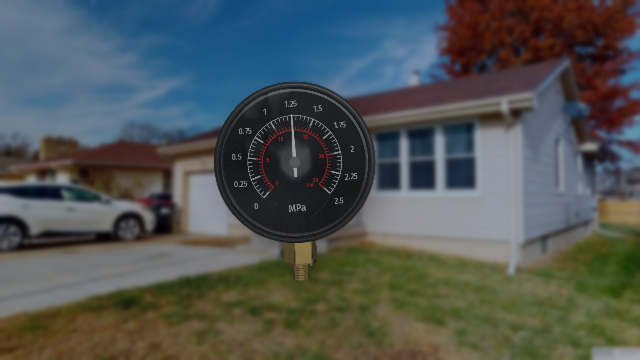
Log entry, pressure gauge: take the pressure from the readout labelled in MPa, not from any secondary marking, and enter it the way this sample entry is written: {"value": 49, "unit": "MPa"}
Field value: {"value": 1.25, "unit": "MPa"}
